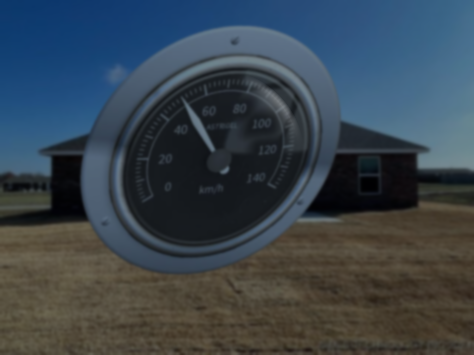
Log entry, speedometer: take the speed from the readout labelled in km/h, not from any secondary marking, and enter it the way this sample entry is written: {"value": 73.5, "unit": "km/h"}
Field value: {"value": 50, "unit": "km/h"}
